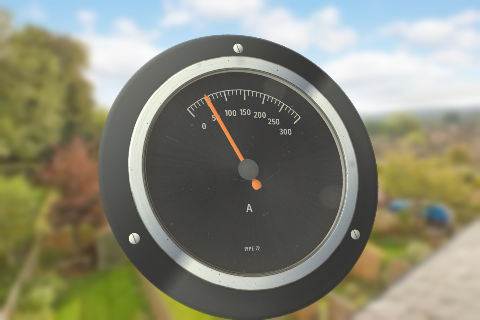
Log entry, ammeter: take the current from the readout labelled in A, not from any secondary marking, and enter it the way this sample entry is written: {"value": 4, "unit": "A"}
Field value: {"value": 50, "unit": "A"}
